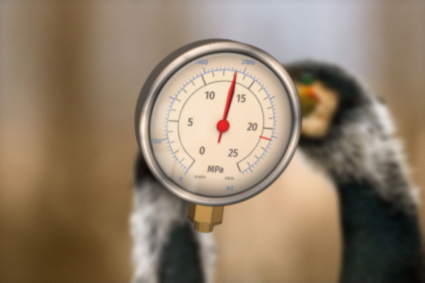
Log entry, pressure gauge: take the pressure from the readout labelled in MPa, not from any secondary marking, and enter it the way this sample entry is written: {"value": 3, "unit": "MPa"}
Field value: {"value": 13, "unit": "MPa"}
